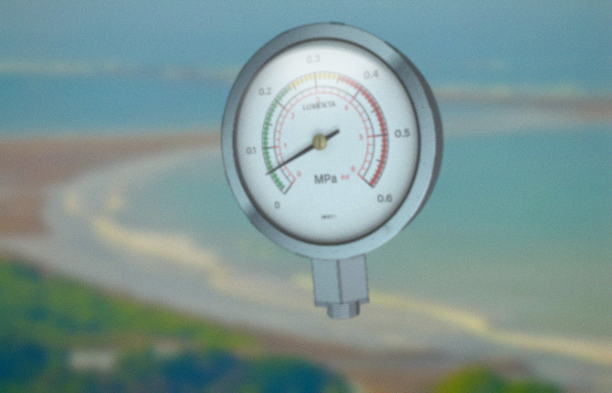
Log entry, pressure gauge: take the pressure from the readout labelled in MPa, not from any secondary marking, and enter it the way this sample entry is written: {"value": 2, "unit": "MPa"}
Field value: {"value": 0.05, "unit": "MPa"}
